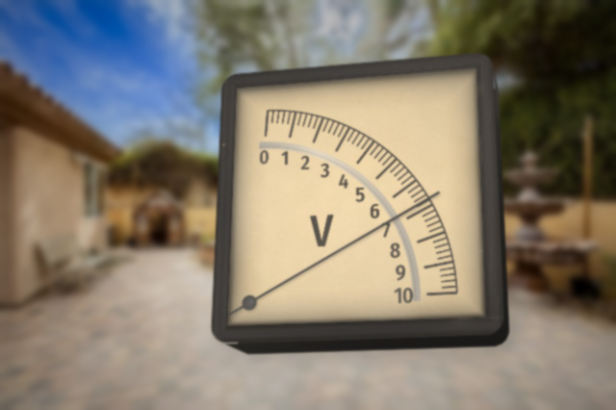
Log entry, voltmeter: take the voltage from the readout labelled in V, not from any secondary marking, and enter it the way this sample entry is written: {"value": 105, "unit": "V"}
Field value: {"value": 6.8, "unit": "V"}
